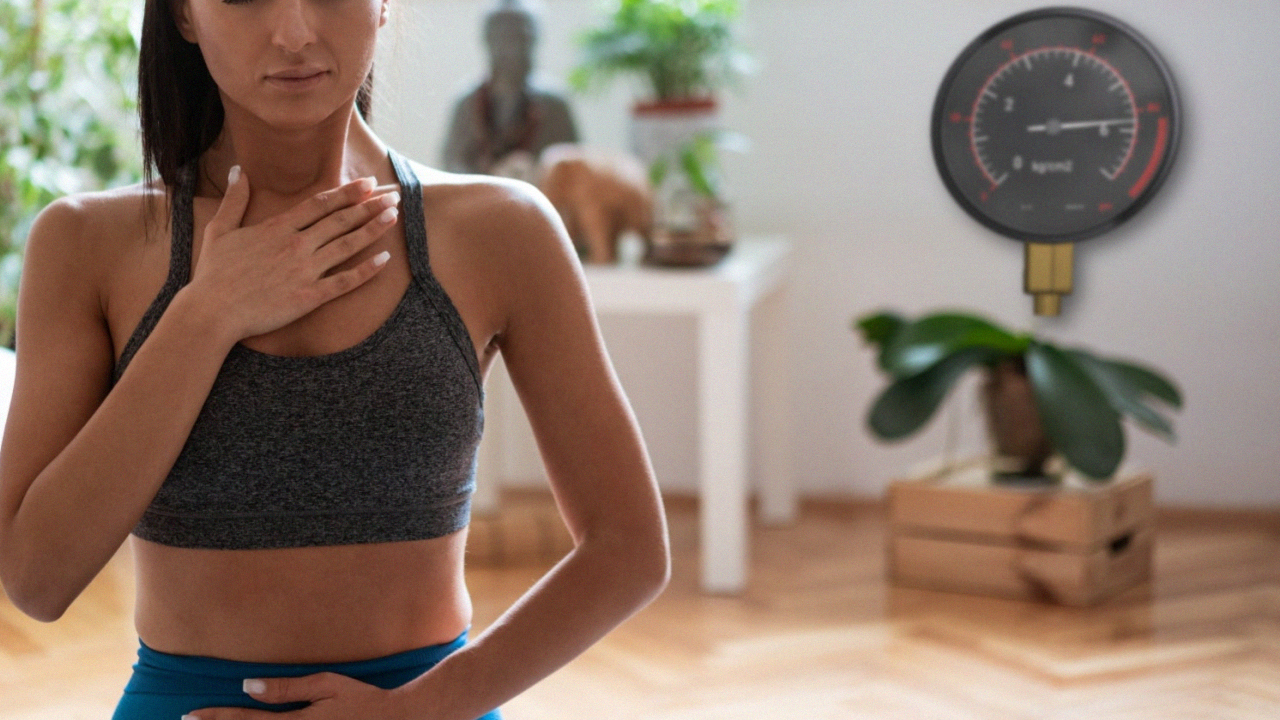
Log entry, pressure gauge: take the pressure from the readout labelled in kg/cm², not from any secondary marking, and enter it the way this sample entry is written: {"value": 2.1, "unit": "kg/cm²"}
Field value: {"value": 5.8, "unit": "kg/cm²"}
